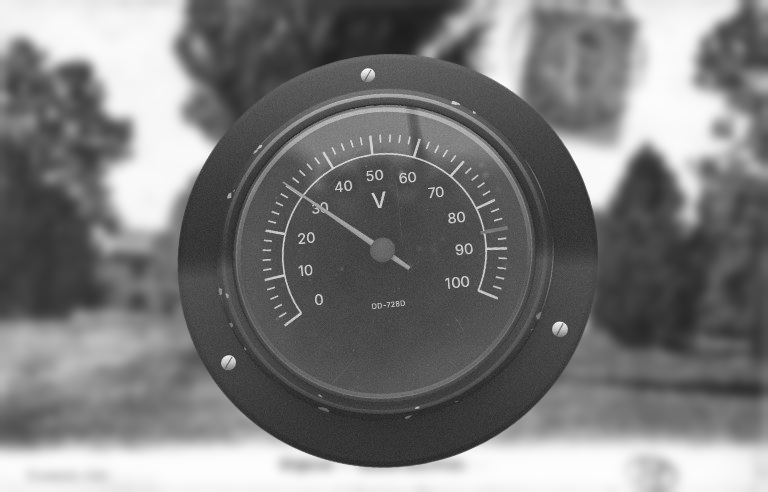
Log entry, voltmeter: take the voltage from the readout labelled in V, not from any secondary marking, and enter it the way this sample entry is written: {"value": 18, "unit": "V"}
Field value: {"value": 30, "unit": "V"}
